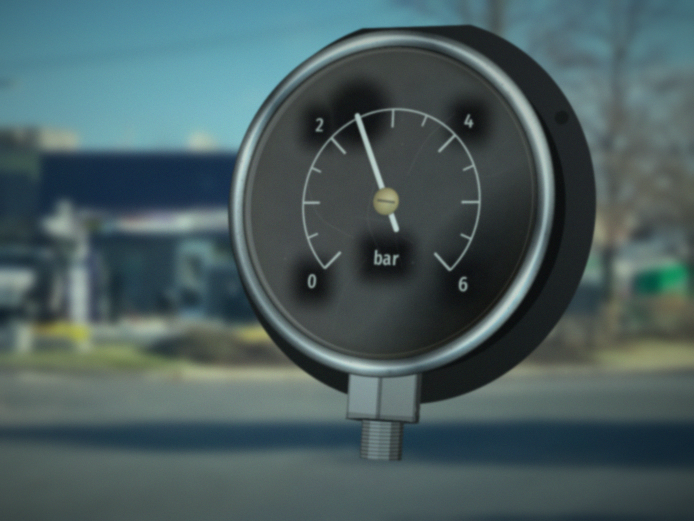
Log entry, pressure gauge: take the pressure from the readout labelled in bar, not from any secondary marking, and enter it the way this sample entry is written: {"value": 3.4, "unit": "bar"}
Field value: {"value": 2.5, "unit": "bar"}
